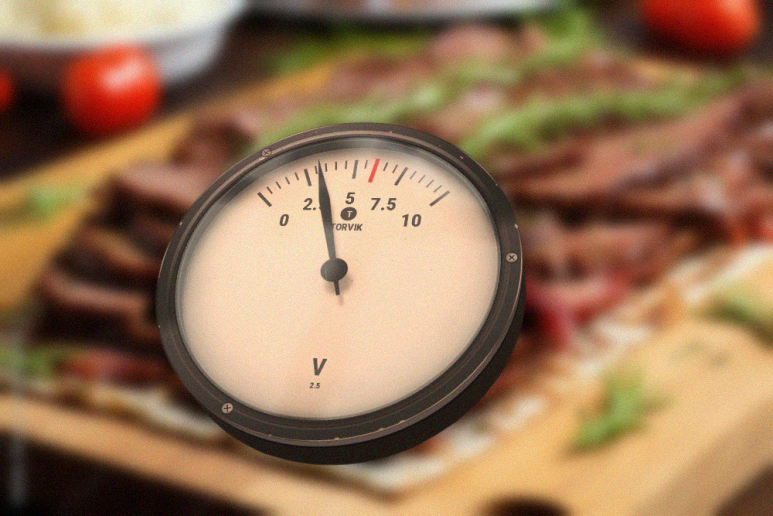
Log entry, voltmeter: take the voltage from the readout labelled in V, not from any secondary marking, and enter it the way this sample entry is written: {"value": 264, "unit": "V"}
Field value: {"value": 3.25, "unit": "V"}
